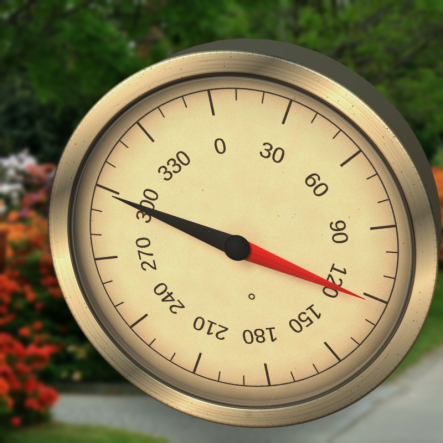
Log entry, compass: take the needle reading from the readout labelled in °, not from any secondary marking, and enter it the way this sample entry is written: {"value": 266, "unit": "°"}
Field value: {"value": 120, "unit": "°"}
